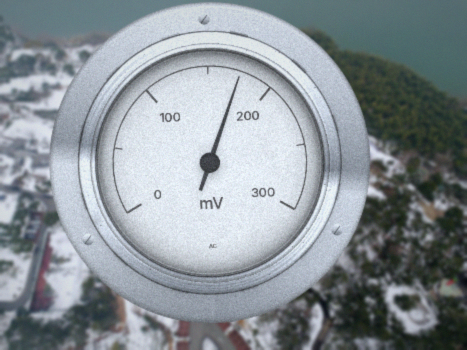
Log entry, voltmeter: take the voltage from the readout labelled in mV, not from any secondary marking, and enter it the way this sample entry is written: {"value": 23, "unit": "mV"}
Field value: {"value": 175, "unit": "mV"}
